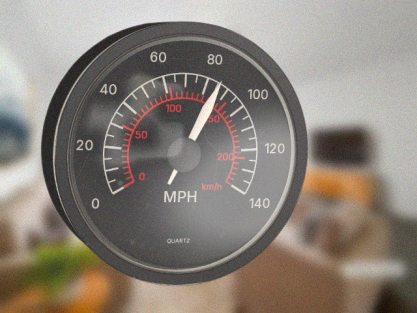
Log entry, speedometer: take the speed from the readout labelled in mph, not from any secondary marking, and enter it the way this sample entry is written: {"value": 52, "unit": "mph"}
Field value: {"value": 85, "unit": "mph"}
